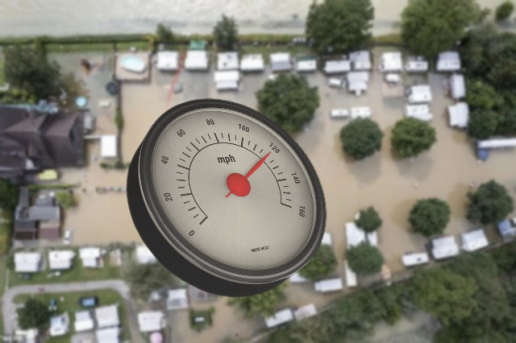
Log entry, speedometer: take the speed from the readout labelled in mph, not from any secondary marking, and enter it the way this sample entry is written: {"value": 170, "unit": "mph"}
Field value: {"value": 120, "unit": "mph"}
